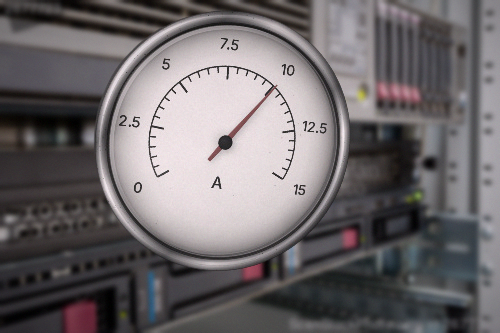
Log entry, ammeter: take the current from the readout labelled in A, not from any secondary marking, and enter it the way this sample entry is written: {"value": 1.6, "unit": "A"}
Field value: {"value": 10, "unit": "A"}
